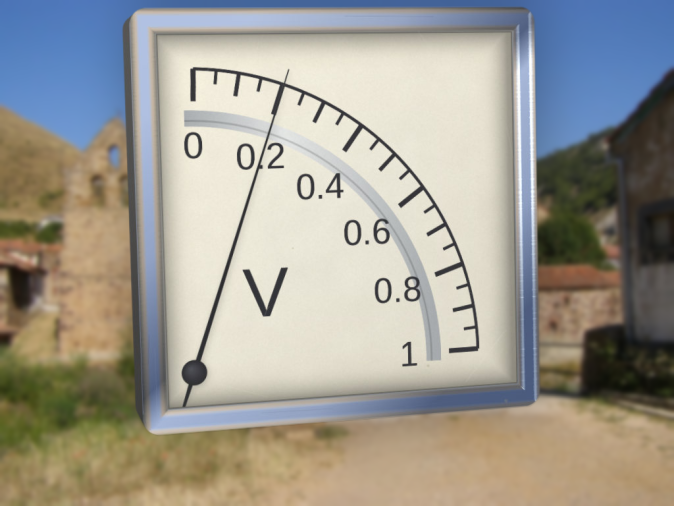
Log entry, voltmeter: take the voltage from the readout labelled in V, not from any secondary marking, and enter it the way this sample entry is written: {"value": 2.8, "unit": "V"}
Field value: {"value": 0.2, "unit": "V"}
